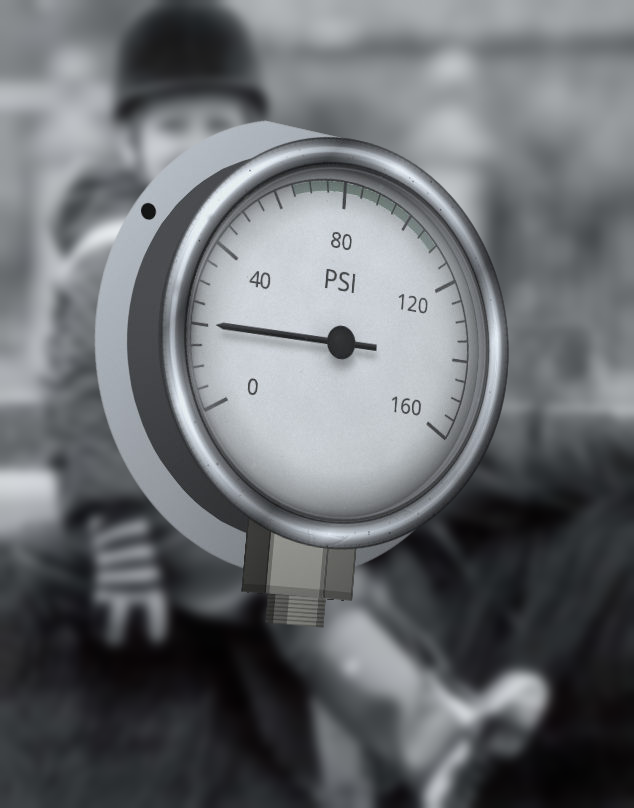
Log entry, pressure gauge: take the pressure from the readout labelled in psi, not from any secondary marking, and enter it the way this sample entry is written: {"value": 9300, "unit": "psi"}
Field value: {"value": 20, "unit": "psi"}
